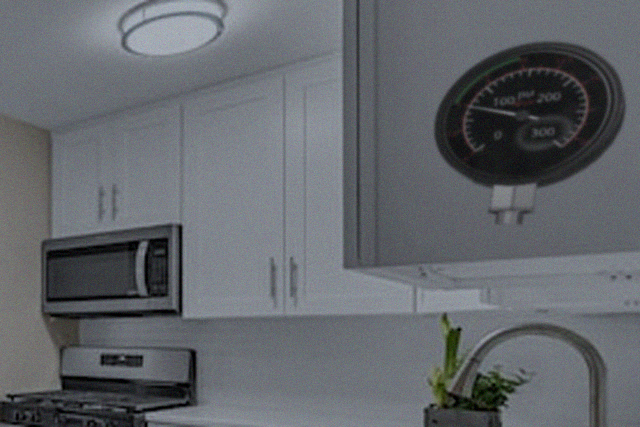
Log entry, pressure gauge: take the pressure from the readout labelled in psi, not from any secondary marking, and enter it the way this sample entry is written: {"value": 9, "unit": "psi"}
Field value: {"value": 70, "unit": "psi"}
